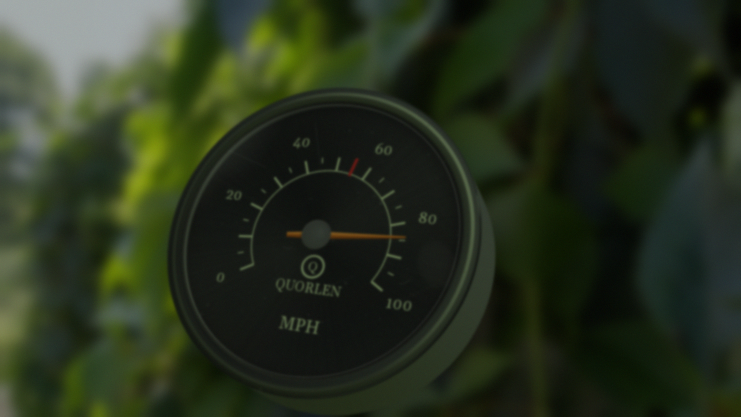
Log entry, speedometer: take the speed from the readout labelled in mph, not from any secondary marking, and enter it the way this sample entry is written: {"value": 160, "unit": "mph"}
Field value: {"value": 85, "unit": "mph"}
